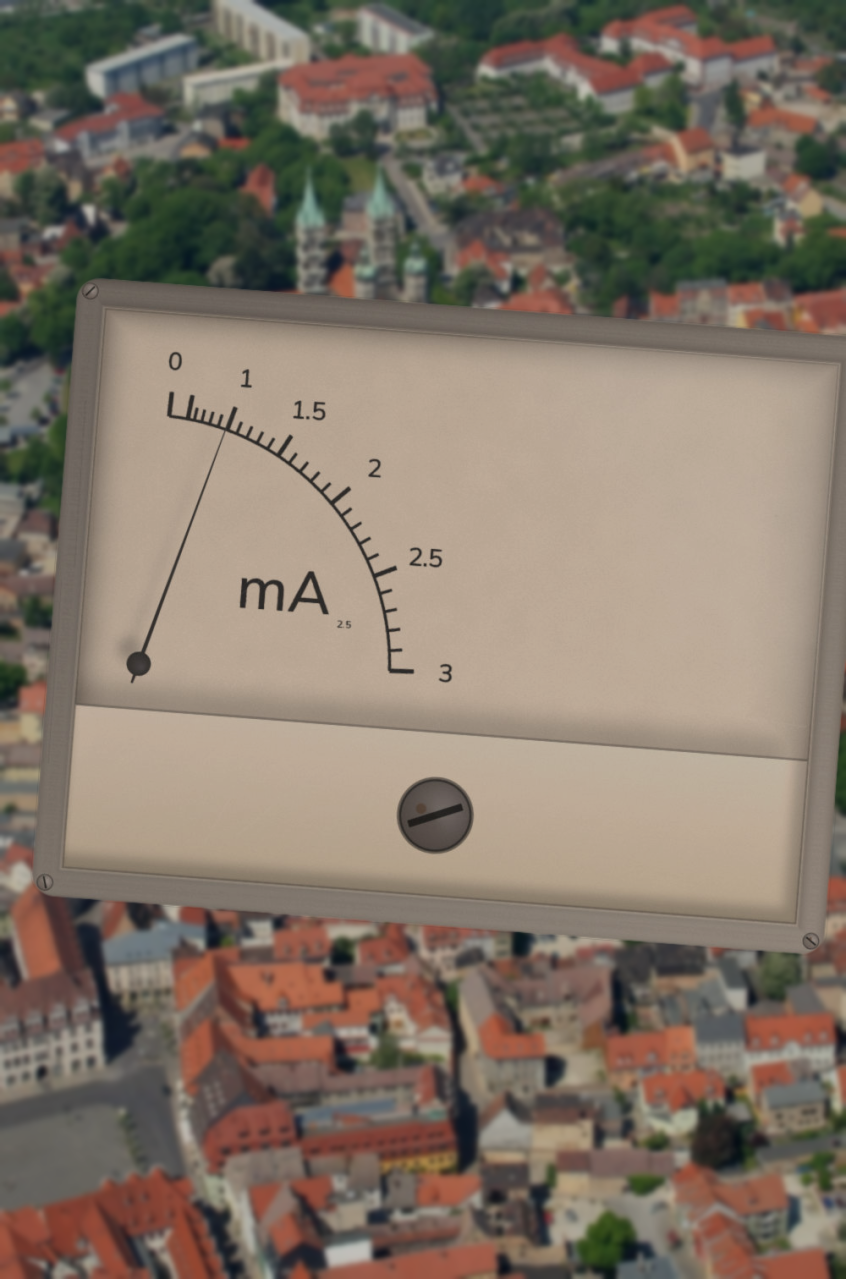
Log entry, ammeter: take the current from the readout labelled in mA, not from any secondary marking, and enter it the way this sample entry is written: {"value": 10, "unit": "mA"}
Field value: {"value": 1, "unit": "mA"}
